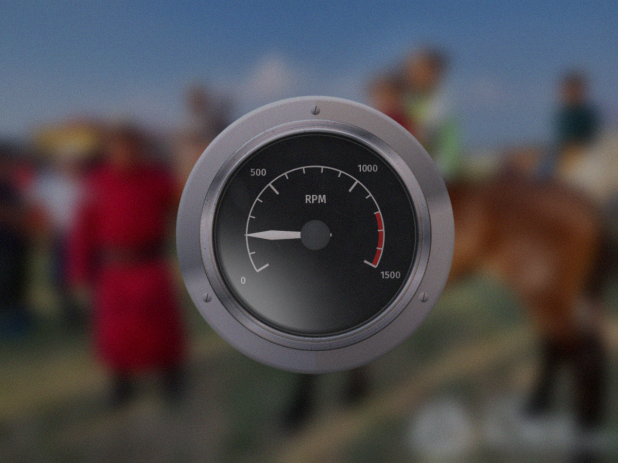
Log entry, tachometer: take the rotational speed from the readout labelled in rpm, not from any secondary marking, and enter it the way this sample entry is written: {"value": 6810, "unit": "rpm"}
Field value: {"value": 200, "unit": "rpm"}
